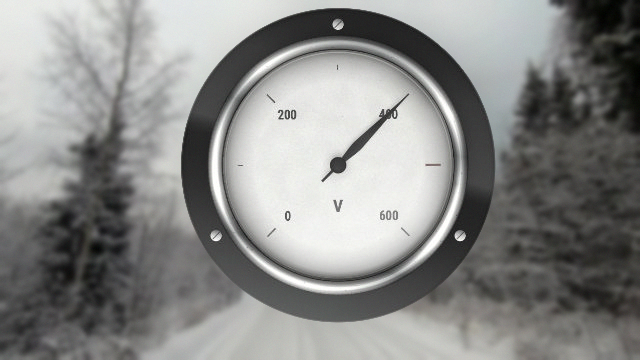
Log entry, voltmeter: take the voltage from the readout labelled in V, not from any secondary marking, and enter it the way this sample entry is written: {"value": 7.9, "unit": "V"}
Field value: {"value": 400, "unit": "V"}
